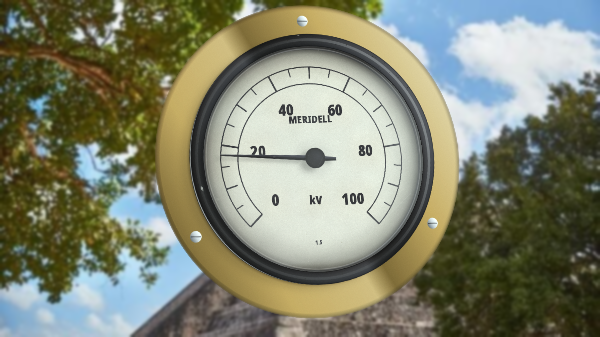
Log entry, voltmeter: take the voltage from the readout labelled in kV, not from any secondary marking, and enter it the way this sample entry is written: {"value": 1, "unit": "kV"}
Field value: {"value": 17.5, "unit": "kV"}
